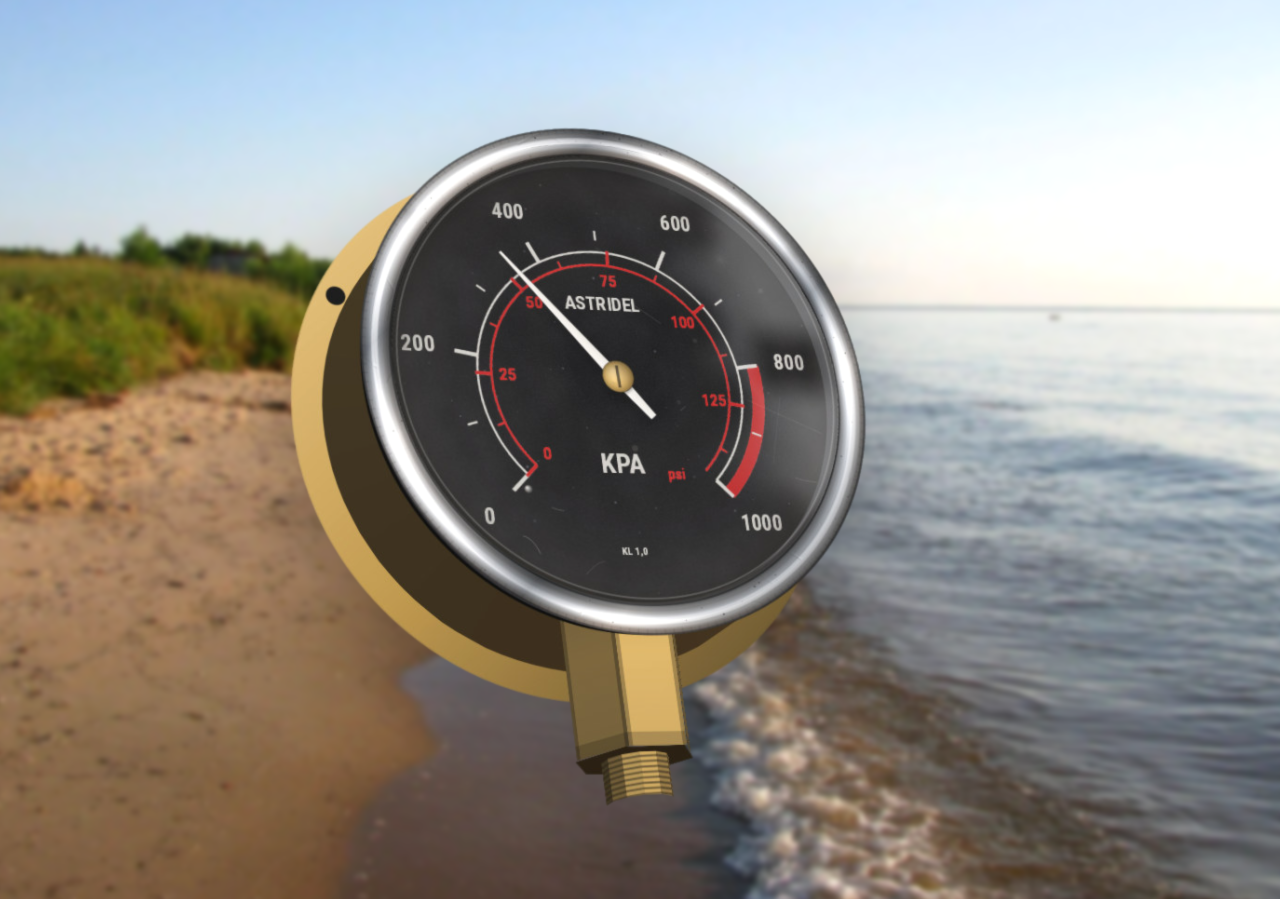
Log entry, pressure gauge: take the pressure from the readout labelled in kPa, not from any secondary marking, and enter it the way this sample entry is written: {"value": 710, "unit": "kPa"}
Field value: {"value": 350, "unit": "kPa"}
